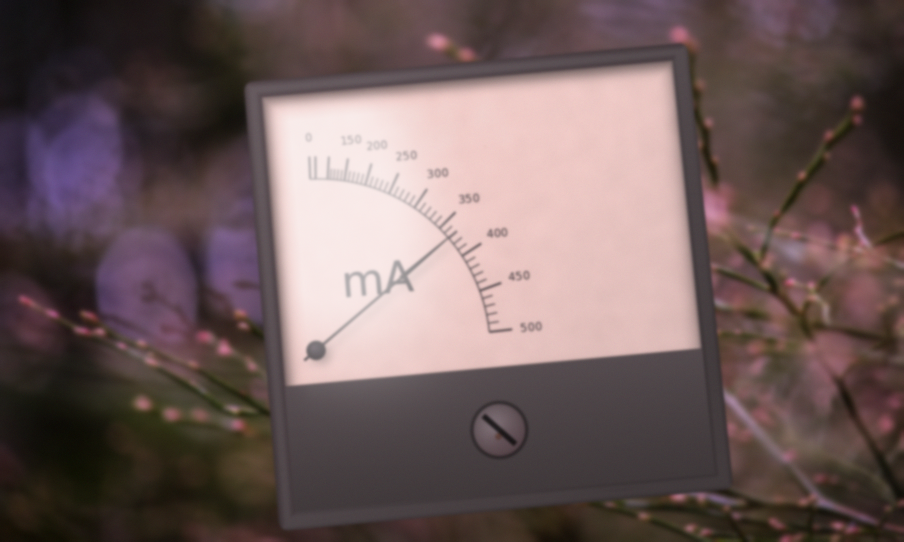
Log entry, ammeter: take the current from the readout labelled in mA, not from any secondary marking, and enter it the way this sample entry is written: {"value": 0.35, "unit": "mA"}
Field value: {"value": 370, "unit": "mA"}
